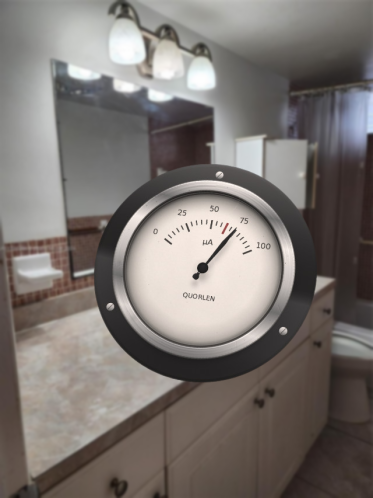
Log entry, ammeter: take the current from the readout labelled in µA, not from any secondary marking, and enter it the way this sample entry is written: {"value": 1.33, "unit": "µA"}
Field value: {"value": 75, "unit": "µA"}
